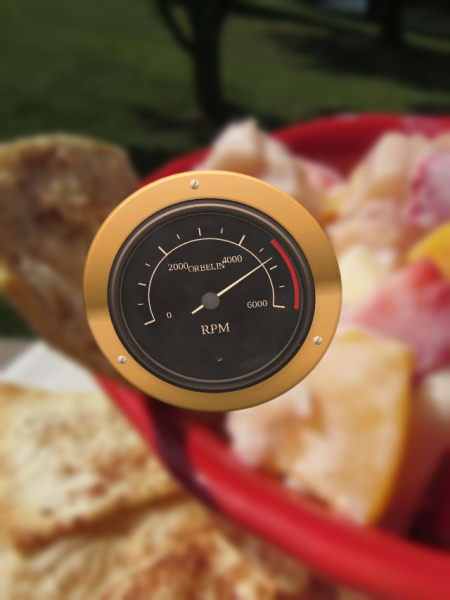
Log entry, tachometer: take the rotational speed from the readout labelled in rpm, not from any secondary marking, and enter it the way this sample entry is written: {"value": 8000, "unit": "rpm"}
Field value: {"value": 4750, "unit": "rpm"}
